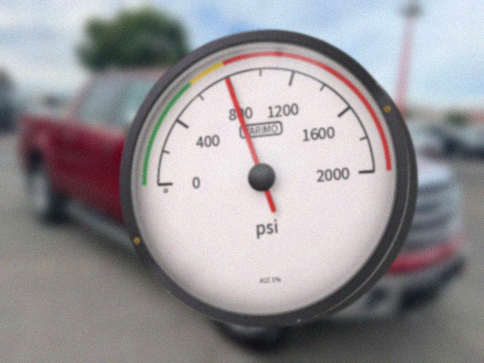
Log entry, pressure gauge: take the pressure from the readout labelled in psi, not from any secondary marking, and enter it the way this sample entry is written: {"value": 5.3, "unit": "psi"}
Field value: {"value": 800, "unit": "psi"}
